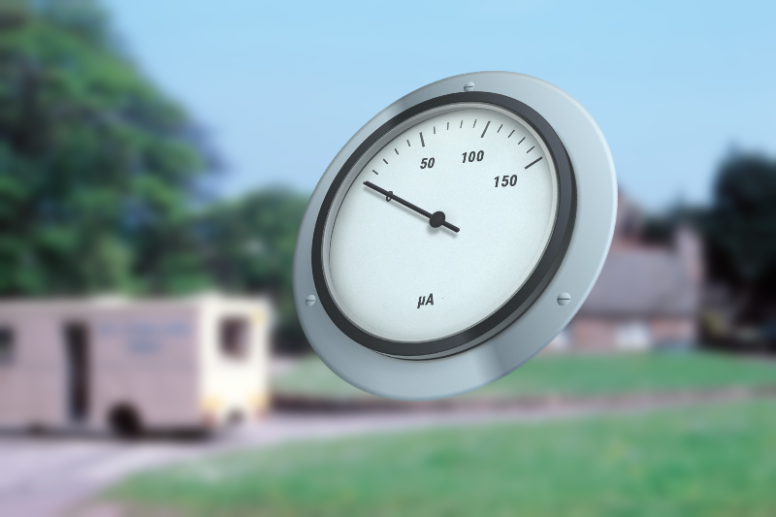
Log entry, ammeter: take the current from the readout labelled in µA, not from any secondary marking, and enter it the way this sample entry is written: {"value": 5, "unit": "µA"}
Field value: {"value": 0, "unit": "µA"}
